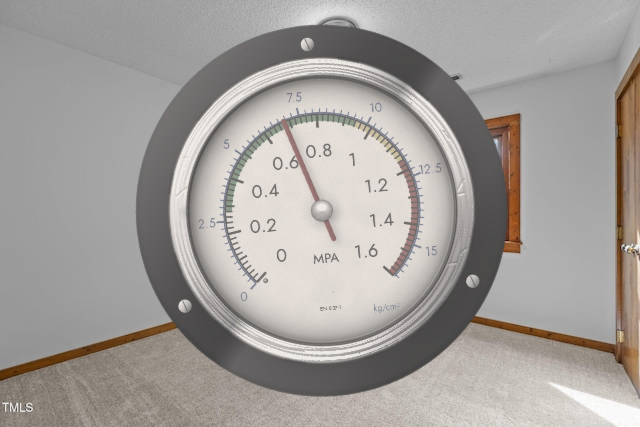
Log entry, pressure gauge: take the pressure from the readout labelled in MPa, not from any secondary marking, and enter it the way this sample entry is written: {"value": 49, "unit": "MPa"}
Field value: {"value": 0.68, "unit": "MPa"}
